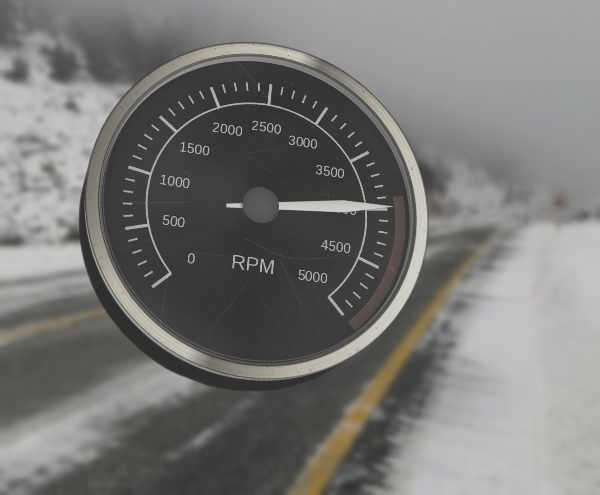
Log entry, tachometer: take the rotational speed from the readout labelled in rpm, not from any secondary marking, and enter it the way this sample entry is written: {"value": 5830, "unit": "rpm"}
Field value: {"value": 4000, "unit": "rpm"}
